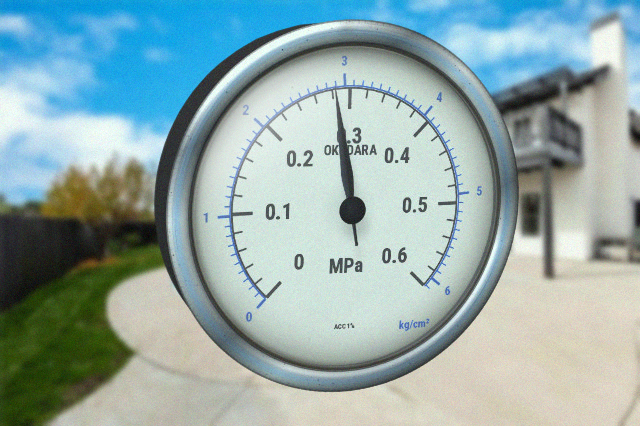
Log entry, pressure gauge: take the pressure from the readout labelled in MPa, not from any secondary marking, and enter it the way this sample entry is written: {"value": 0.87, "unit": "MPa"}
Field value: {"value": 0.28, "unit": "MPa"}
